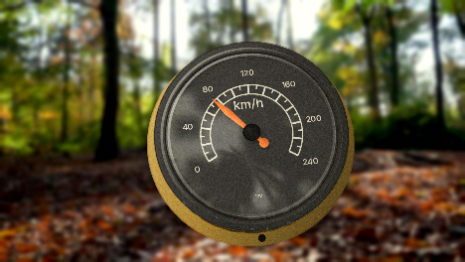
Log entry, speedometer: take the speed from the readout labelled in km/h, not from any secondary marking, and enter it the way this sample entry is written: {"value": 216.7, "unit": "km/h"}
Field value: {"value": 75, "unit": "km/h"}
